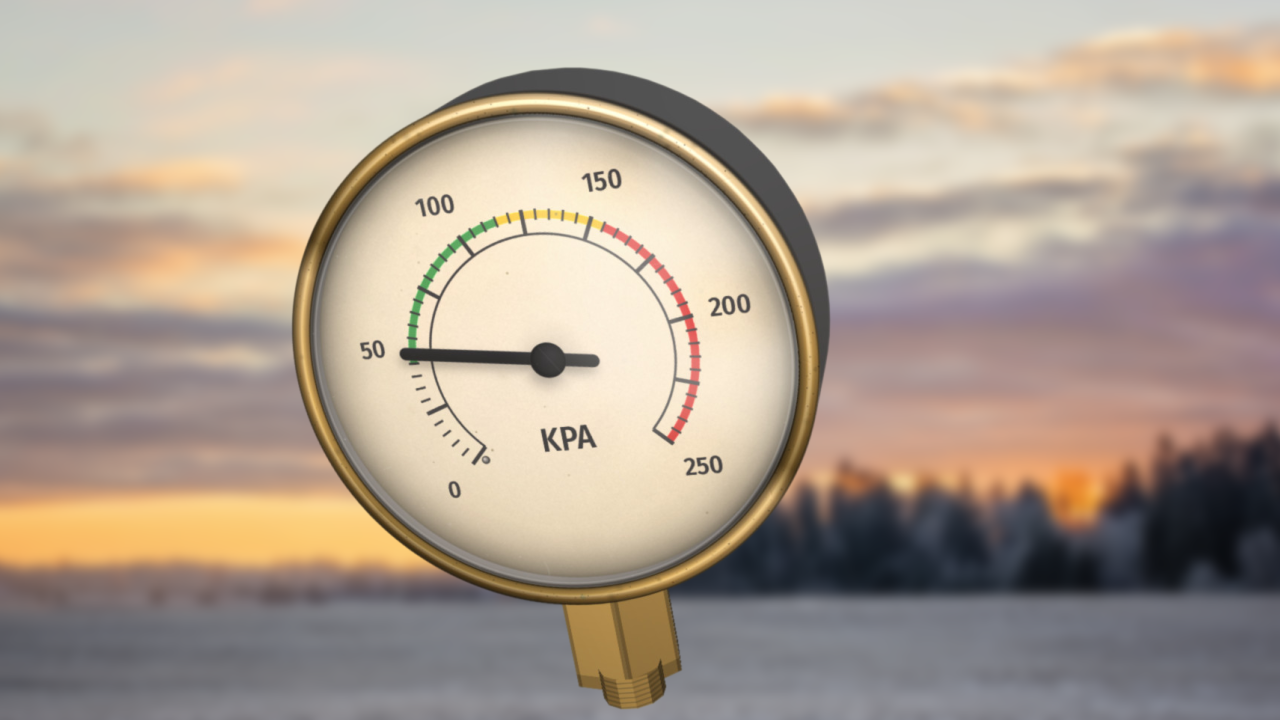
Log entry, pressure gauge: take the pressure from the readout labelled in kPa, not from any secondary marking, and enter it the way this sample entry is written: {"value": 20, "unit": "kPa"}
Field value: {"value": 50, "unit": "kPa"}
